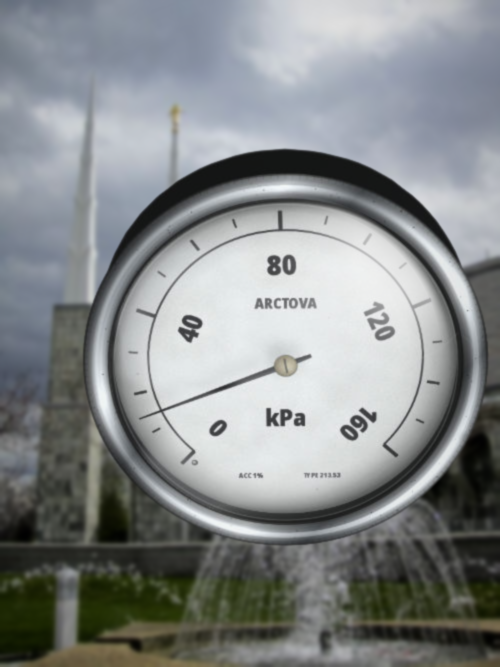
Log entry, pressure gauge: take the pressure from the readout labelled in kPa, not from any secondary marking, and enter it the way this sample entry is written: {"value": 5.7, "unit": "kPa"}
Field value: {"value": 15, "unit": "kPa"}
